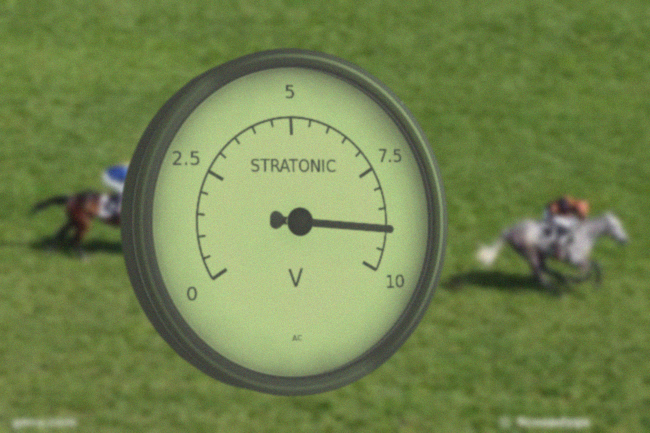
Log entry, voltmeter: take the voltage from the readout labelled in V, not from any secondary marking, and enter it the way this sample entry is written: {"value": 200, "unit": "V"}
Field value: {"value": 9, "unit": "V"}
